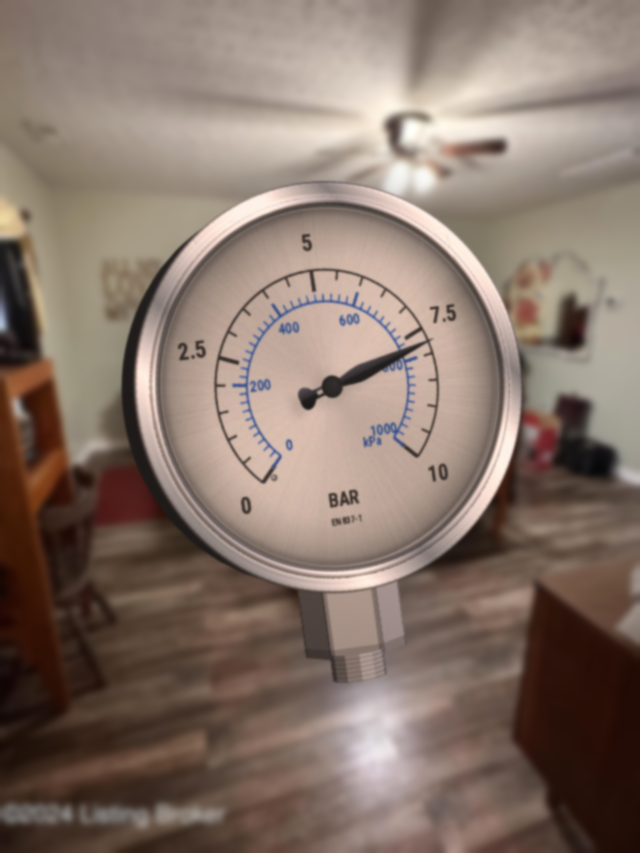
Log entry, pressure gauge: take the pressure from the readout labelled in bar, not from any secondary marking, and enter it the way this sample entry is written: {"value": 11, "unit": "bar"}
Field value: {"value": 7.75, "unit": "bar"}
